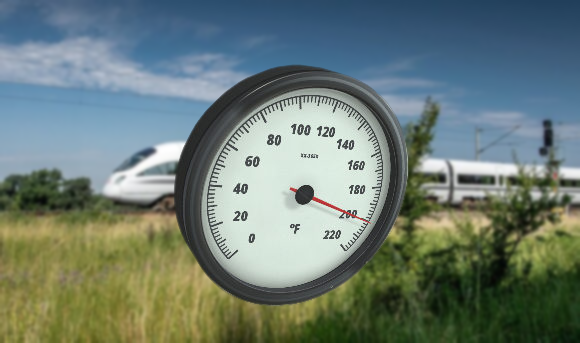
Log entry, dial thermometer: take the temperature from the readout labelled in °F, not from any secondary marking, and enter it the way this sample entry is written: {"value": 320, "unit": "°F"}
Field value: {"value": 200, "unit": "°F"}
